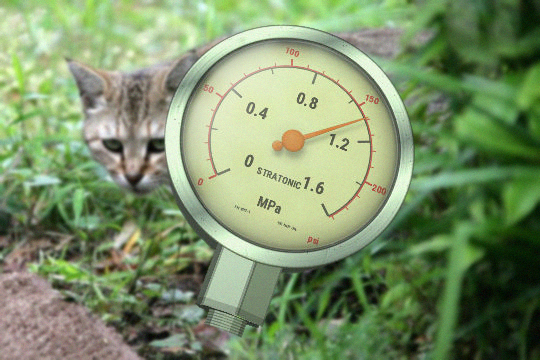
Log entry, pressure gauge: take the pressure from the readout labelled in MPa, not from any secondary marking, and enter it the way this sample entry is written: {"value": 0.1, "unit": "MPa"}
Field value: {"value": 1.1, "unit": "MPa"}
